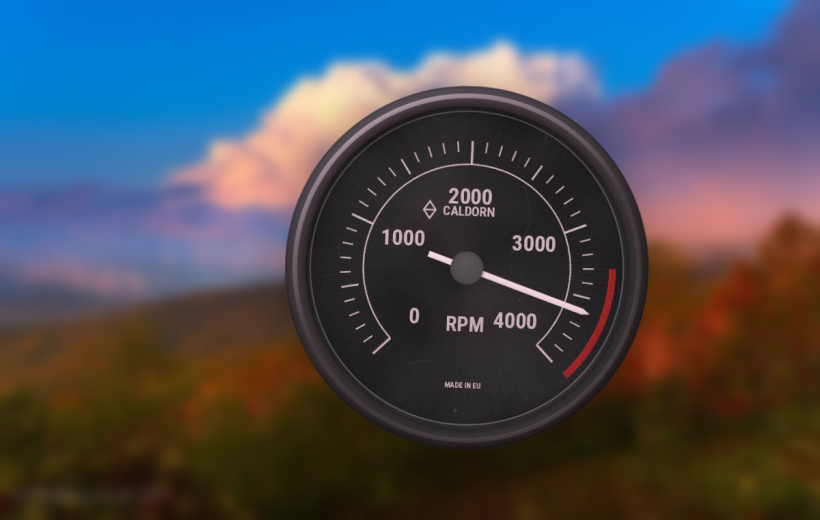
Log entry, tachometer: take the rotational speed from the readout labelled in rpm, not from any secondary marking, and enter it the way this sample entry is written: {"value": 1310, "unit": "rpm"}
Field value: {"value": 3600, "unit": "rpm"}
